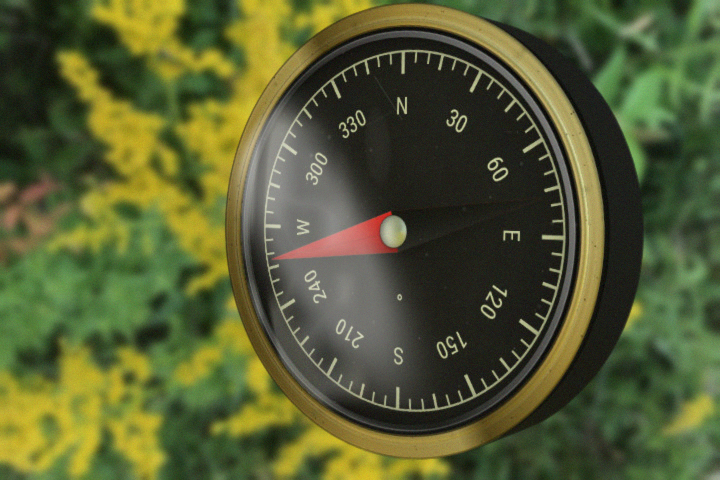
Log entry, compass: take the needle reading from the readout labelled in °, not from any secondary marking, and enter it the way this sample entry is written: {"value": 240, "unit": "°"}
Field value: {"value": 257.5, "unit": "°"}
